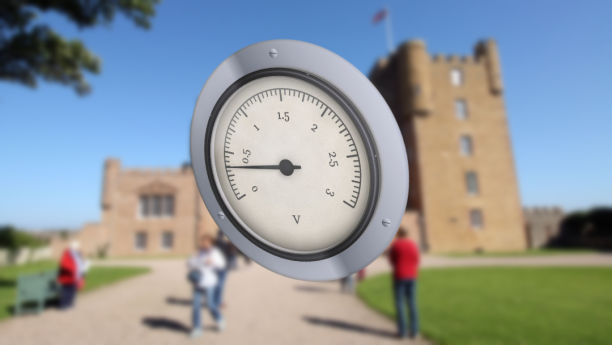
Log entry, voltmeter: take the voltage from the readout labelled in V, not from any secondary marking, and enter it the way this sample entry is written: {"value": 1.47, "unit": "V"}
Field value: {"value": 0.35, "unit": "V"}
